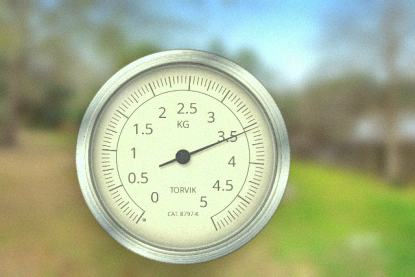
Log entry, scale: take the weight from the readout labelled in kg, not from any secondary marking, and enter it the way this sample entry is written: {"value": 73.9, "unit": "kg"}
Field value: {"value": 3.55, "unit": "kg"}
